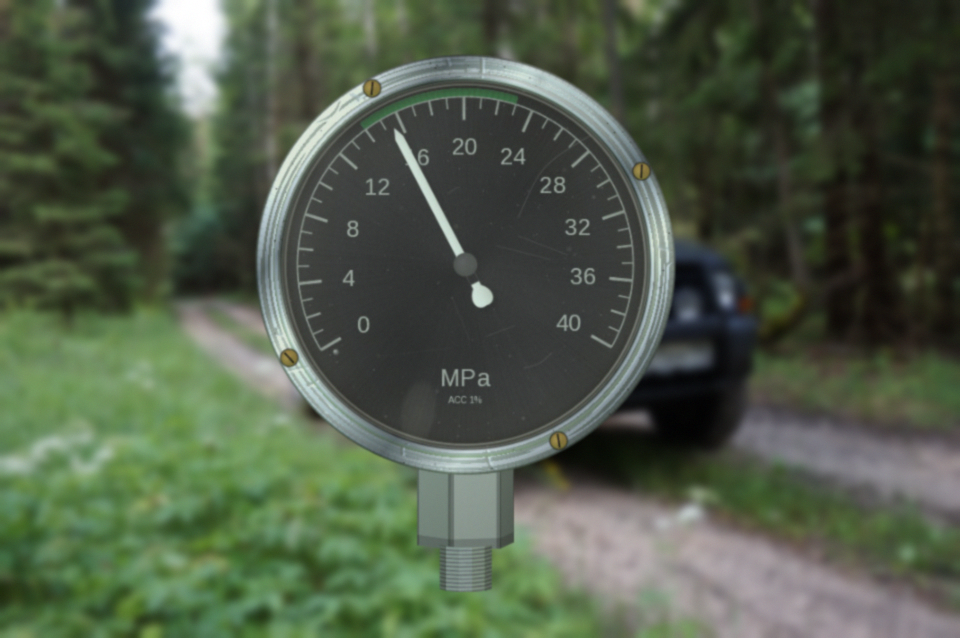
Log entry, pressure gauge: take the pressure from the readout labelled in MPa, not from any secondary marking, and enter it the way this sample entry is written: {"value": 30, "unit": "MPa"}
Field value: {"value": 15.5, "unit": "MPa"}
